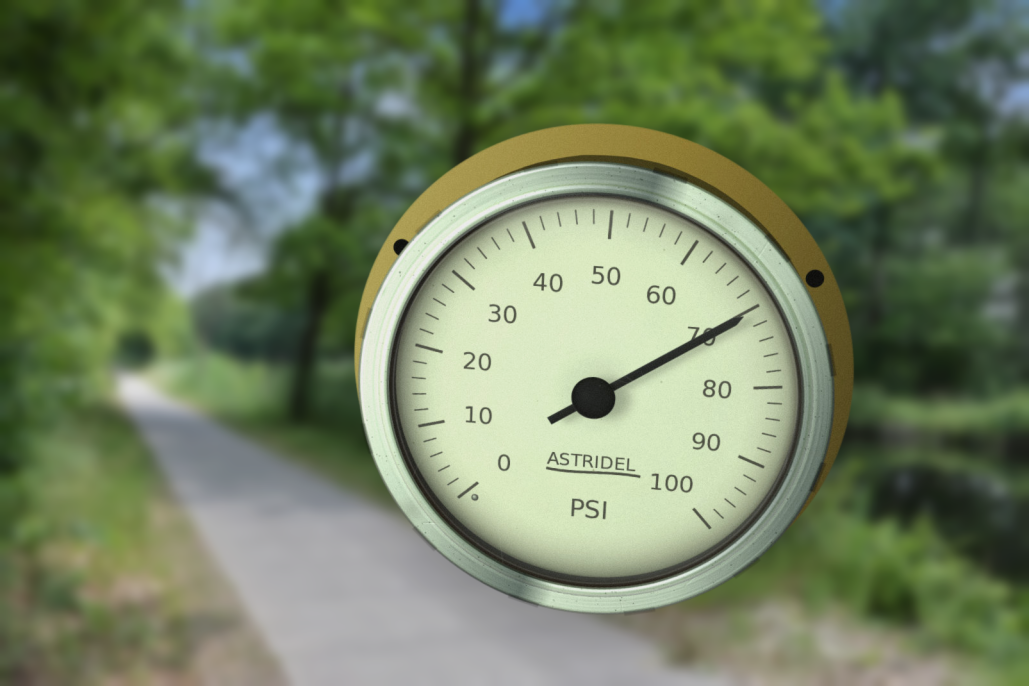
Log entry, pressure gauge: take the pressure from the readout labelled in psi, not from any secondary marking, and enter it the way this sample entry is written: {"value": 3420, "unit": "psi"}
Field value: {"value": 70, "unit": "psi"}
